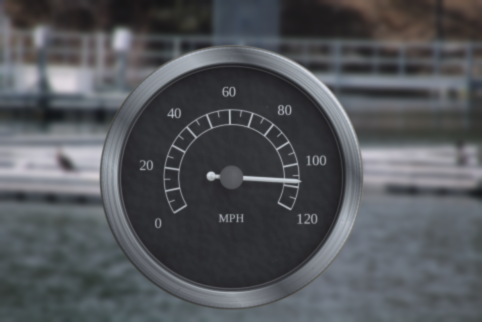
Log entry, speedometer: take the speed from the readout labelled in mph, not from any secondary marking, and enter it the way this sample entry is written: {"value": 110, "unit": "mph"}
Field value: {"value": 107.5, "unit": "mph"}
